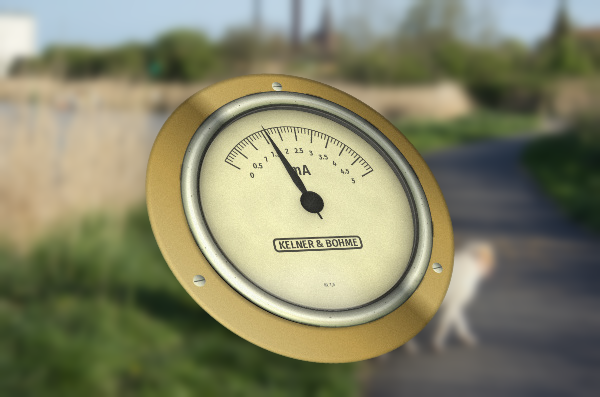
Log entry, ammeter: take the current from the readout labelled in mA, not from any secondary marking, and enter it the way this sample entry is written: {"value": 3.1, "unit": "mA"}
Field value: {"value": 1.5, "unit": "mA"}
